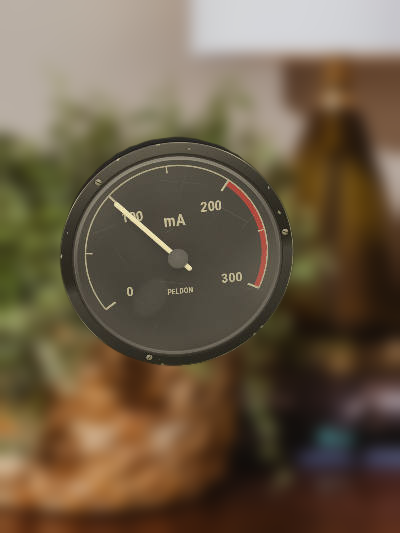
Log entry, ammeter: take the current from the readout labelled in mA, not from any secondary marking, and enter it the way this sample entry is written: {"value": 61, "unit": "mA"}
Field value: {"value": 100, "unit": "mA"}
